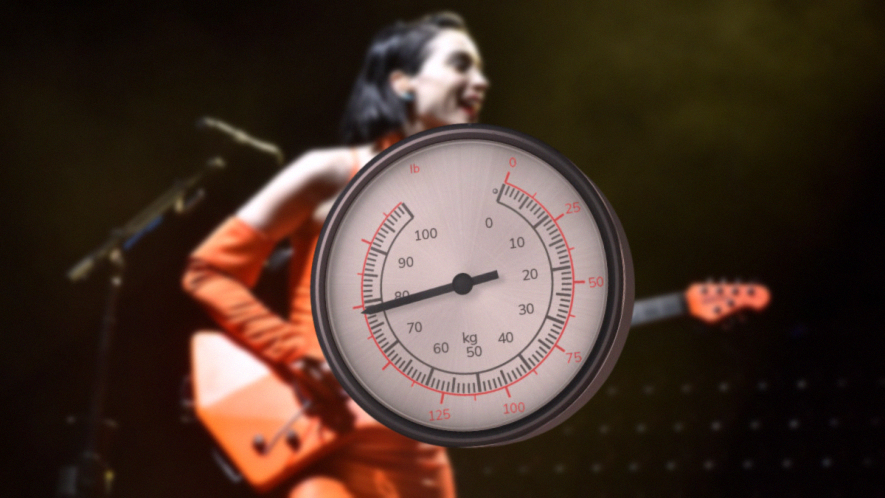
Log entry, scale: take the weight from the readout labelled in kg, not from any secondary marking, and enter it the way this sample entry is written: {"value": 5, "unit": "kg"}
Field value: {"value": 78, "unit": "kg"}
